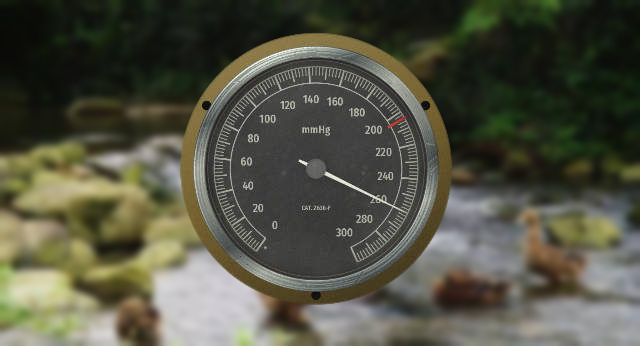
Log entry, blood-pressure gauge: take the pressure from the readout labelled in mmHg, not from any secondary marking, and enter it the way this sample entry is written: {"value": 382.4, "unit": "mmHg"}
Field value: {"value": 260, "unit": "mmHg"}
